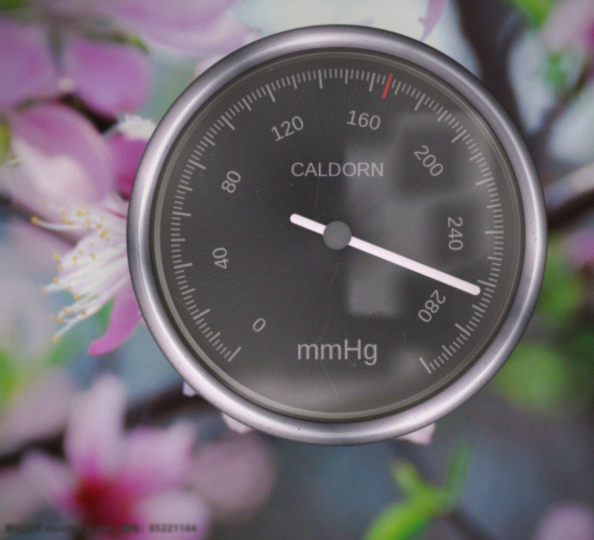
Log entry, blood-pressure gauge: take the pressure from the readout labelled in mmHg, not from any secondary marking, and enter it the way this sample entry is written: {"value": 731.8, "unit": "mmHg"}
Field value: {"value": 264, "unit": "mmHg"}
